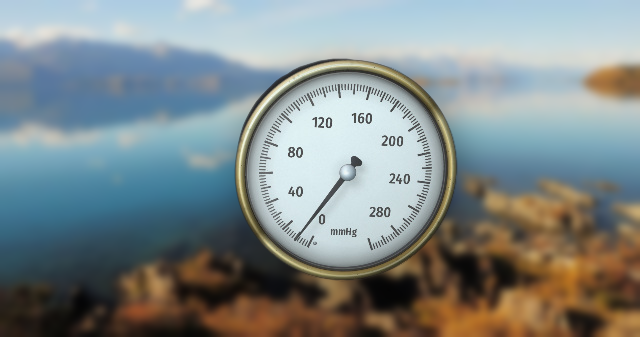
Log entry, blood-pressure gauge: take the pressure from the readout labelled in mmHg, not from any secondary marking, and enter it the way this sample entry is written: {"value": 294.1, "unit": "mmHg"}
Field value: {"value": 10, "unit": "mmHg"}
